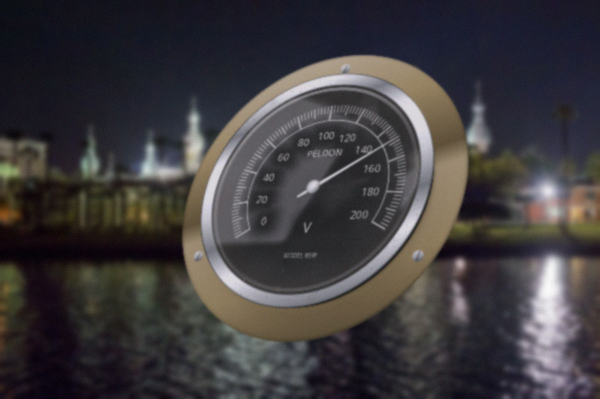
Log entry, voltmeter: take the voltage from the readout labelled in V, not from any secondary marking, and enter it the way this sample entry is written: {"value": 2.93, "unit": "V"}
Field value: {"value": 150, "unit": "V"}
